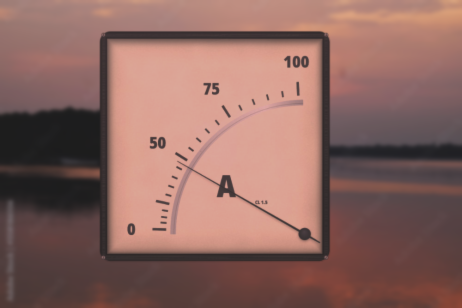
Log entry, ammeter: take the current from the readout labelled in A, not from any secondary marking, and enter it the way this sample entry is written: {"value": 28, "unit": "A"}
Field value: {"value": 47.5, "unit": "A"}
